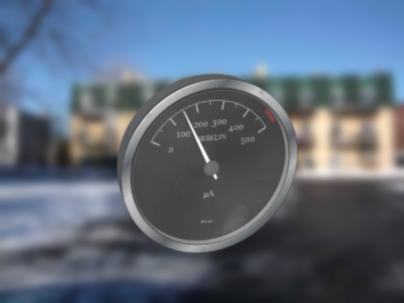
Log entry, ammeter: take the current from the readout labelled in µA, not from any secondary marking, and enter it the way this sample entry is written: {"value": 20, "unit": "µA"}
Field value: {"value": 150, "unit": "µA"}
